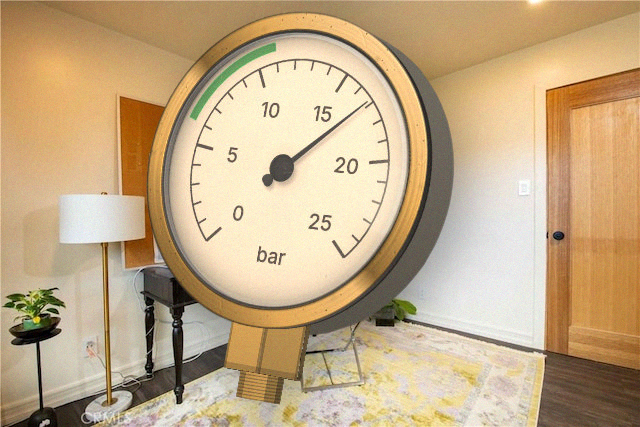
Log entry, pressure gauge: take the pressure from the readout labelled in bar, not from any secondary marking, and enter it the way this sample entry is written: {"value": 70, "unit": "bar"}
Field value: {"value": 17, "unit": "bar"}
